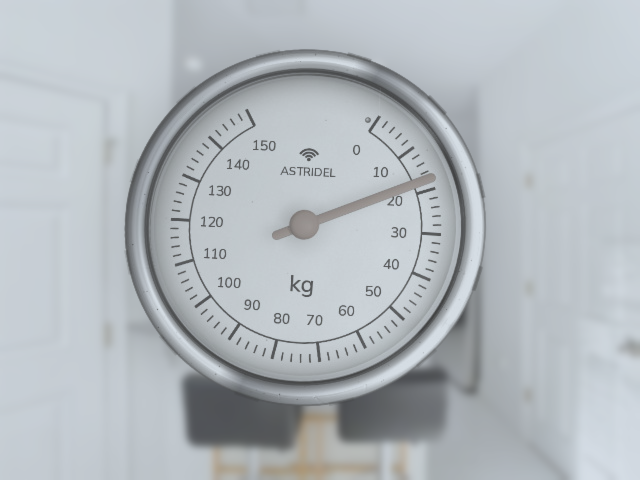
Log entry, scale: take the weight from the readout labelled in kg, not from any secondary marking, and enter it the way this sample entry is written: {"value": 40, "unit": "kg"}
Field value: {"value": 18, "unit": "kg"}
